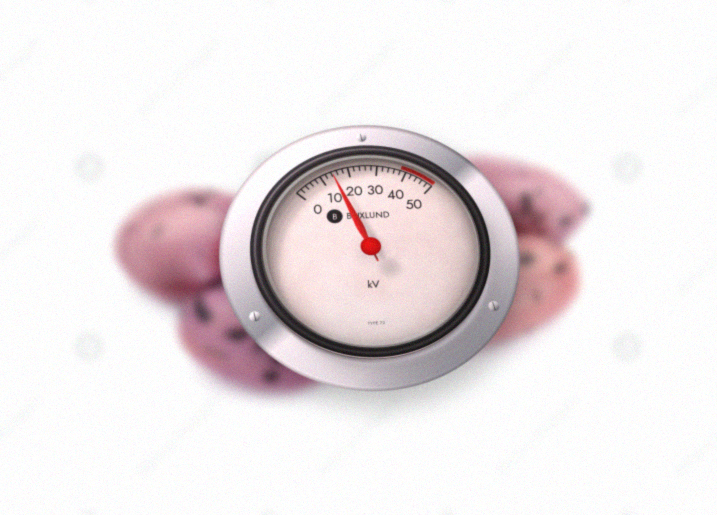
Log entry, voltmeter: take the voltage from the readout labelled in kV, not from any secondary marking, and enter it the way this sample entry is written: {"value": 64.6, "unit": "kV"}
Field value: {"value": 14, "unit": "kV"}
